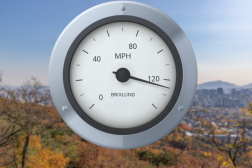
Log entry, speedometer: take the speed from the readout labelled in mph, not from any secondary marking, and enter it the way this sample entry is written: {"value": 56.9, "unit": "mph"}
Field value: {"value": 125, "unit": "mph"}
